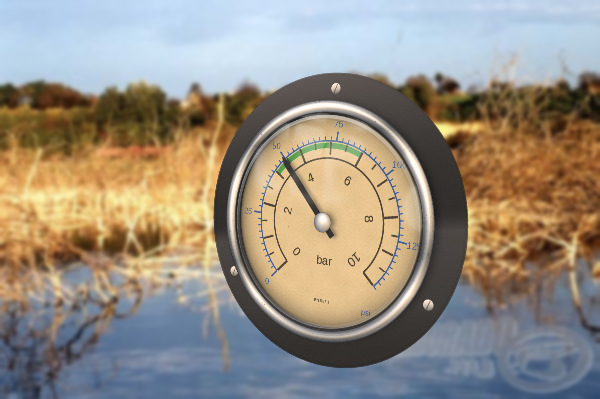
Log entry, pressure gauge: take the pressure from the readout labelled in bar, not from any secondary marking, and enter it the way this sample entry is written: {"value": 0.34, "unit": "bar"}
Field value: {"value": 3.5, "unit": "bar"}
